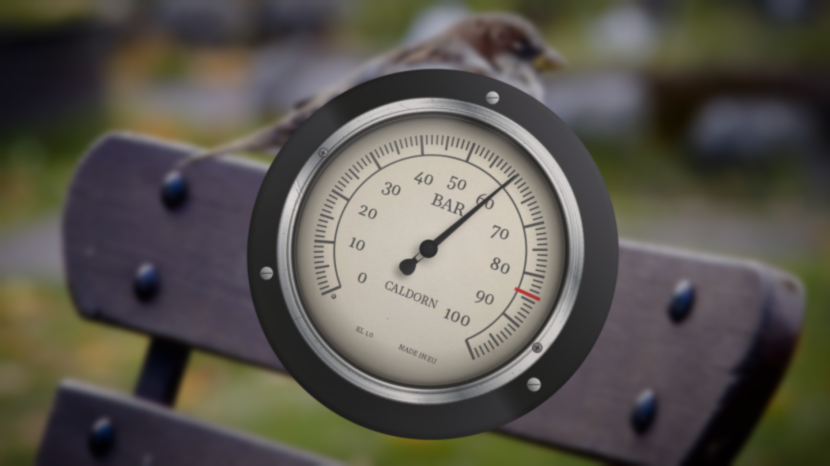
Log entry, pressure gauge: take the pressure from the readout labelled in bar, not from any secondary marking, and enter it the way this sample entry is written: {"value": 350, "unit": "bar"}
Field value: {"value": 60, "unit": "bar"}
